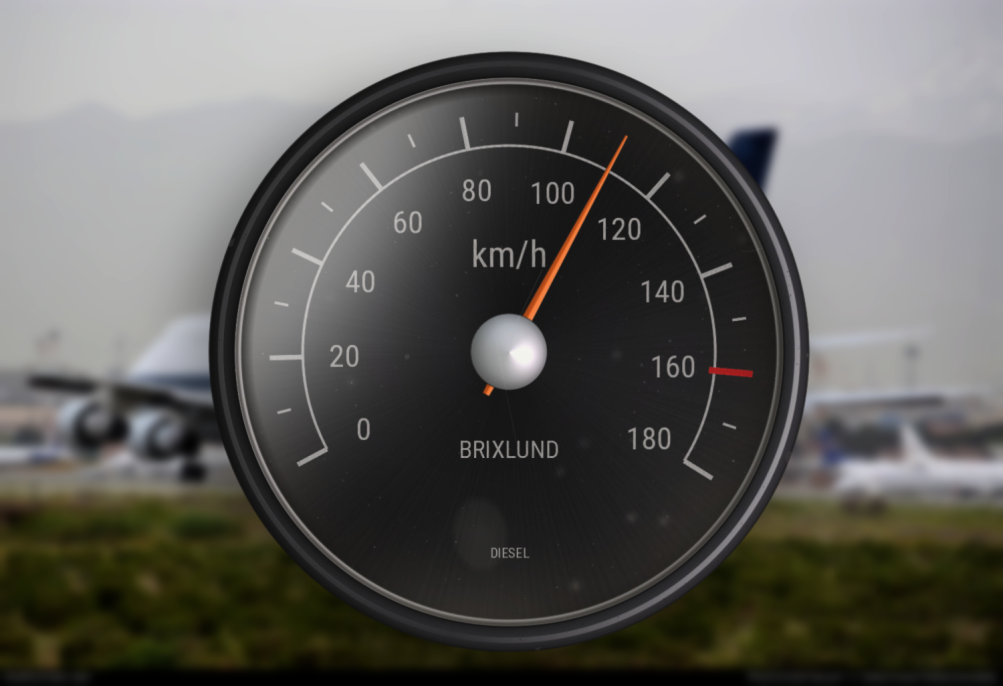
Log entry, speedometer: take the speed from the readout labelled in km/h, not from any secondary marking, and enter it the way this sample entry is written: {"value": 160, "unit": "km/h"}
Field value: {"value": 110, "unit": "km/h"}
